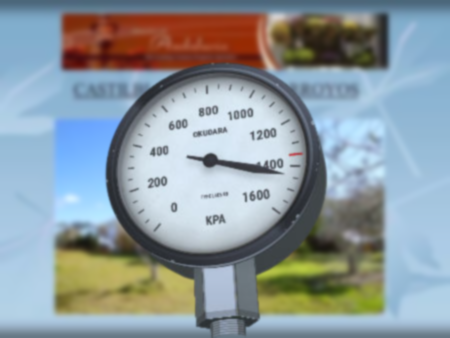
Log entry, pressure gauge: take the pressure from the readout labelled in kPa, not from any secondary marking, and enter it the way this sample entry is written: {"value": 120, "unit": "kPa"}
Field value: {"value": 1450, "unit": "kPa"}
